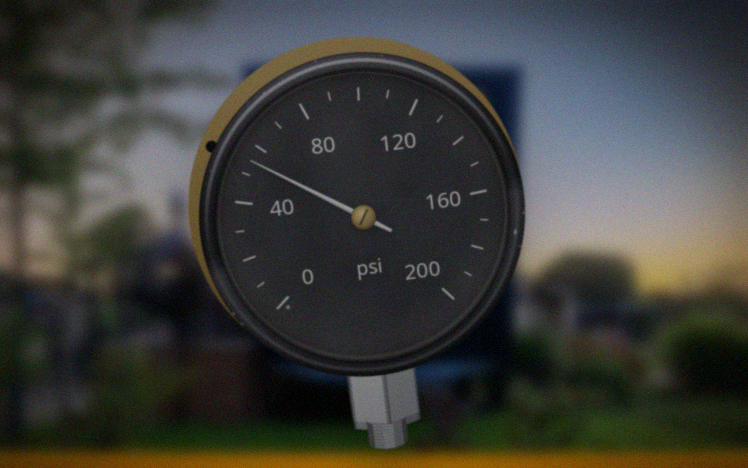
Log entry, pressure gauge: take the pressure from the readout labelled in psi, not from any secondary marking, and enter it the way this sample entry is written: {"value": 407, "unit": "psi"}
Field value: {"value": 55, "unit": "psi"}
